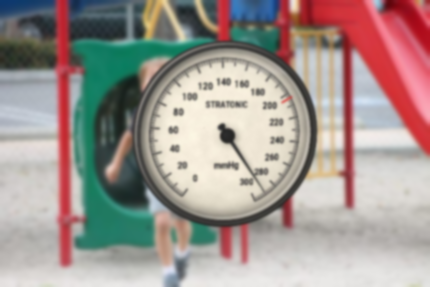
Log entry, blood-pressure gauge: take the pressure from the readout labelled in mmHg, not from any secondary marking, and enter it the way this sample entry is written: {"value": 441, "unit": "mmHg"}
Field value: {"value": 290, "unit": "mmHg"}
